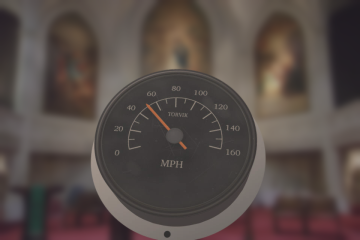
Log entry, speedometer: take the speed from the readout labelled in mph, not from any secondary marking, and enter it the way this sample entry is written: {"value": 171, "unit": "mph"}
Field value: {"value": 50, "unit": "mph"}
